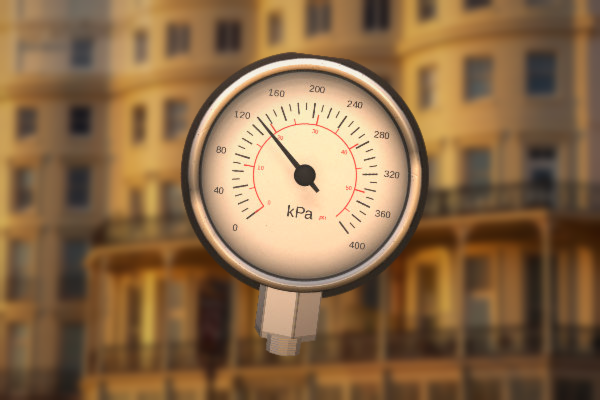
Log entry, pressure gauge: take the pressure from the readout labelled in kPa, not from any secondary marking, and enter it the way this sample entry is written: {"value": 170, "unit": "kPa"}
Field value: {"value": 130, "unit": "kPa"}
